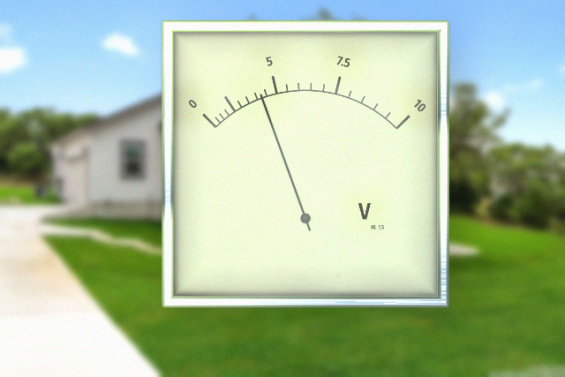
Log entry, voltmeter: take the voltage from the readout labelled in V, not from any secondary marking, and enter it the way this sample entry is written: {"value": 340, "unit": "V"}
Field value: {"value": 4.25, "unit": "V"}
